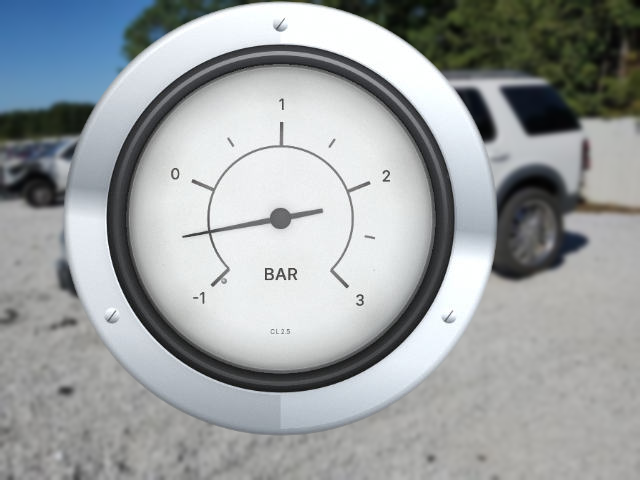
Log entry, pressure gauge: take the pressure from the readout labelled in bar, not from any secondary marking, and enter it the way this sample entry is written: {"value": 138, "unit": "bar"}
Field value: {"value": -0.5, "unit": "bar"}
